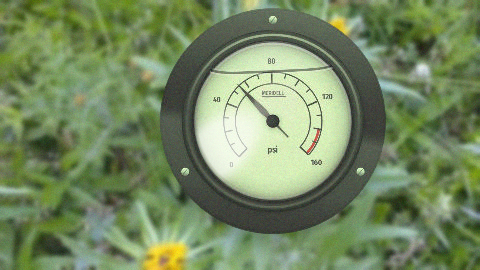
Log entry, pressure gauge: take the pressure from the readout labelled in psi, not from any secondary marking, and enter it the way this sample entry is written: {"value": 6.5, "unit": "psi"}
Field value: {"value": 55, "unit": "psi"}
